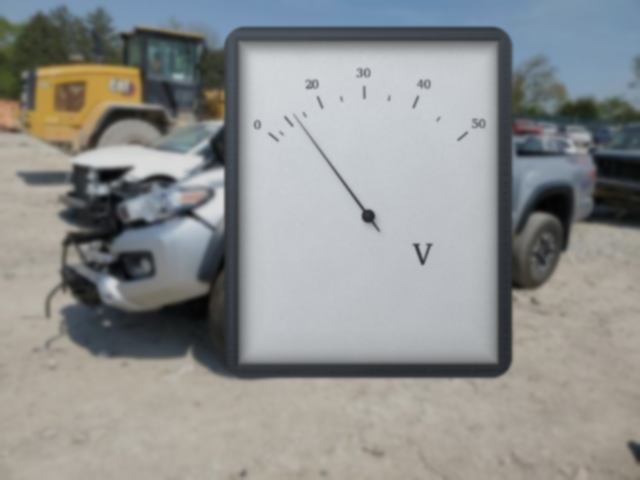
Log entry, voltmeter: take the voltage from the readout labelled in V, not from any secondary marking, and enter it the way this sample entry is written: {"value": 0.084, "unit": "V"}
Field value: {"value": 12.5, "unit": "V"}
